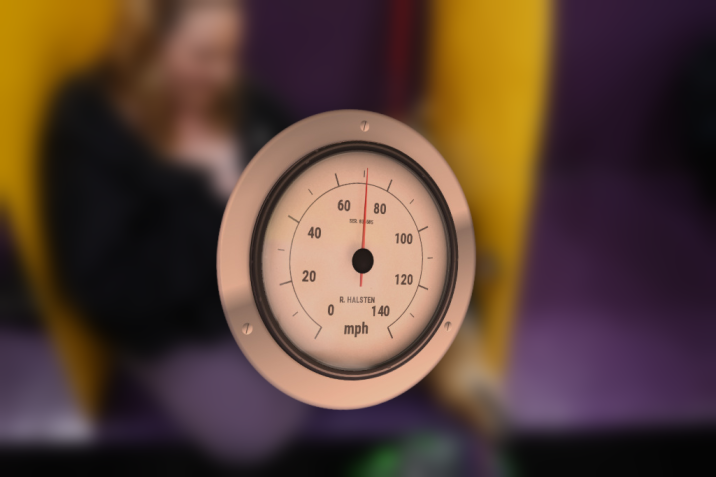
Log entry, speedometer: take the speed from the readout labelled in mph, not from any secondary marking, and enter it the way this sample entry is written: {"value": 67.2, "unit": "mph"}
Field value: {"value": 70, "unit": "mph"}
